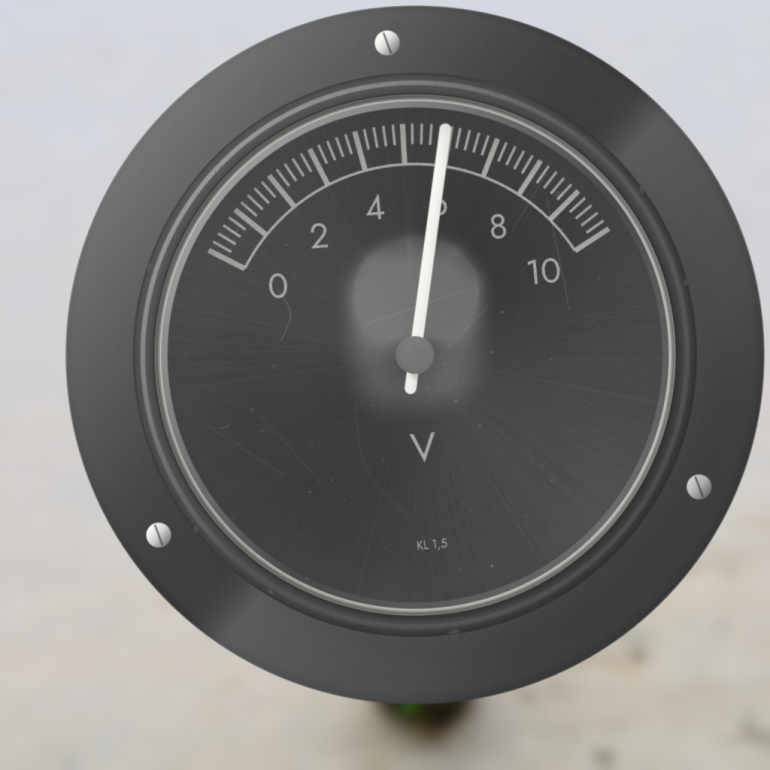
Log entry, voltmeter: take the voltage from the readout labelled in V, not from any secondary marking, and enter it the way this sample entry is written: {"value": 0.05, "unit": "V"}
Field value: {"value": 5.9, "unit": "V"}
